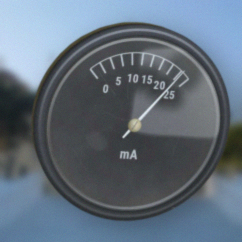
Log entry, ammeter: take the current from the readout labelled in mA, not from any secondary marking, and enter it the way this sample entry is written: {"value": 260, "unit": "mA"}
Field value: {"value": 22.5, "unit": "mA"}
